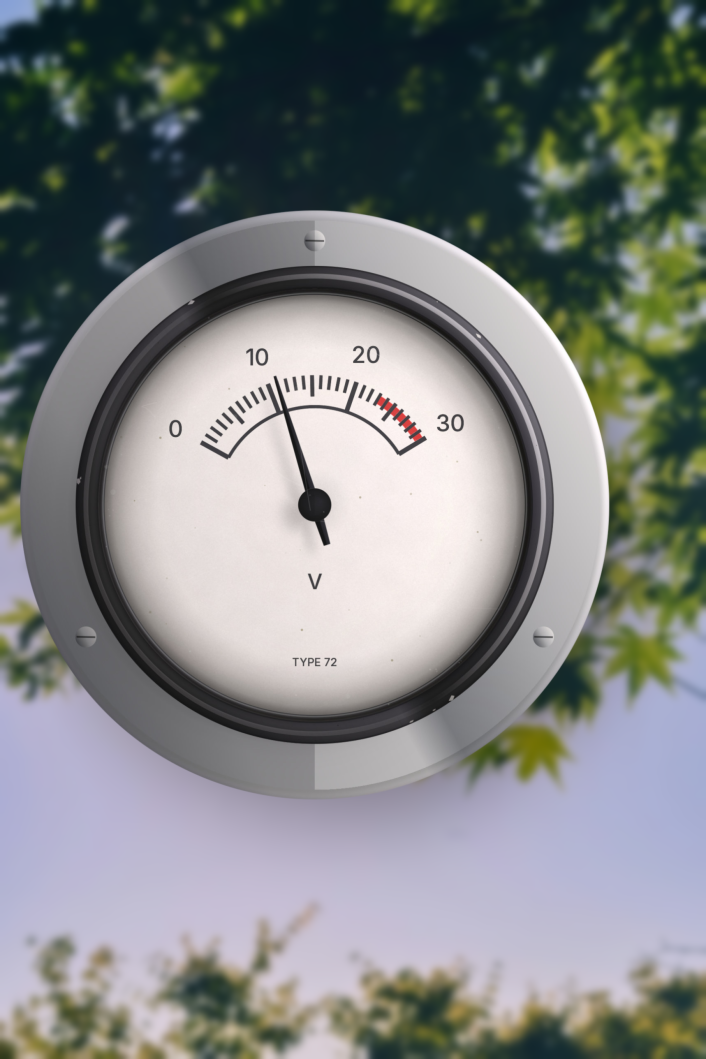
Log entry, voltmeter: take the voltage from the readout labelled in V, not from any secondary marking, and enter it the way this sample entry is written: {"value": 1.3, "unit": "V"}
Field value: {"value": 11, "unit": "V"}
